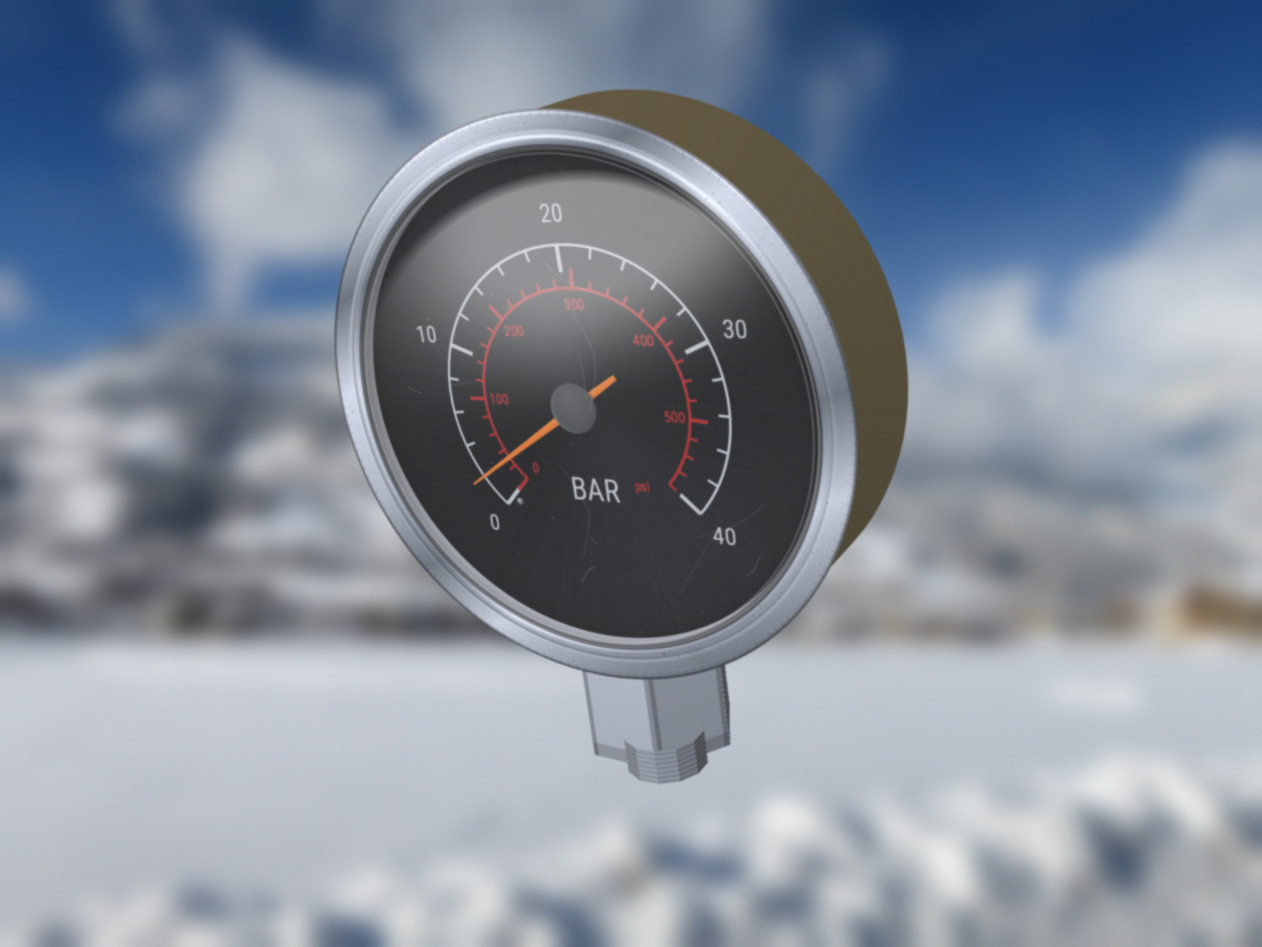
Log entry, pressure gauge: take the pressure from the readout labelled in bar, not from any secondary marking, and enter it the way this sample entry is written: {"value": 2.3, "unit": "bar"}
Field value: {"value": 2, "unit": "bar"}
